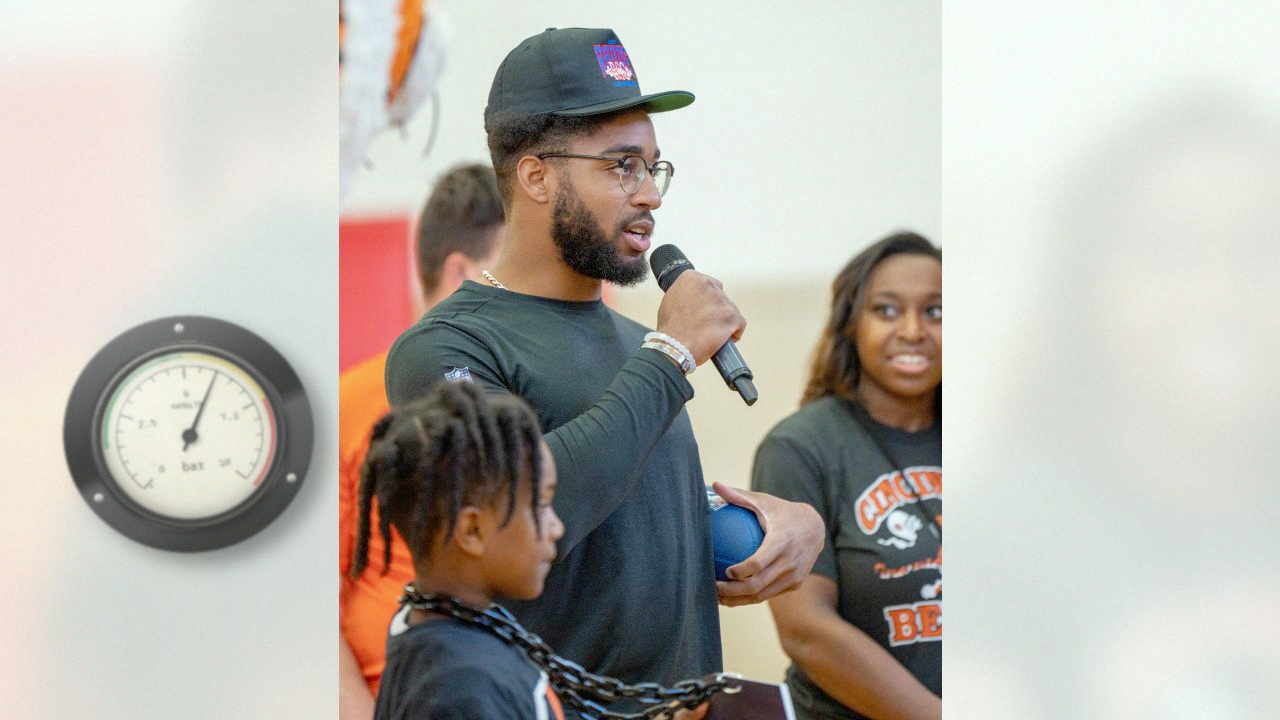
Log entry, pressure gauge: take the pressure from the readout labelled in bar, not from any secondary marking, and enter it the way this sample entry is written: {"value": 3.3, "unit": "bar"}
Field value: {"value": 6, "unit": "bar"}
